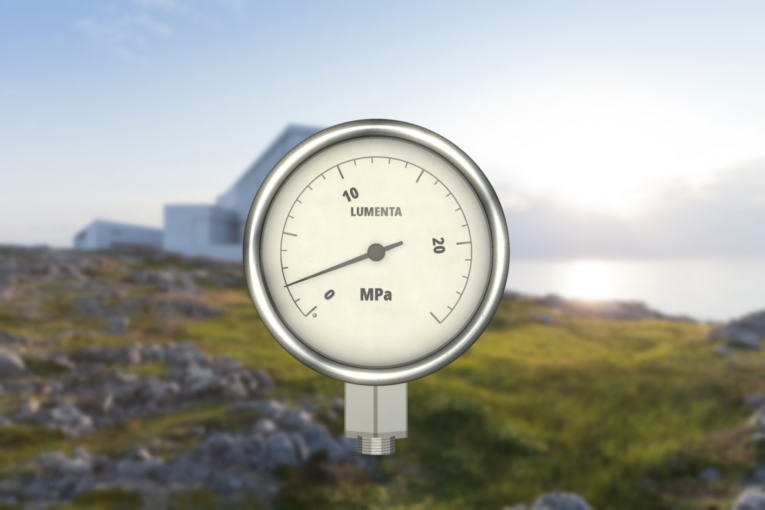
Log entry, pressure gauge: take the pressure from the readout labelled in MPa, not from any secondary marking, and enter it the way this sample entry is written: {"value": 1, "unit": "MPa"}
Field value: {"value": 2, "unit": "MPa"}
